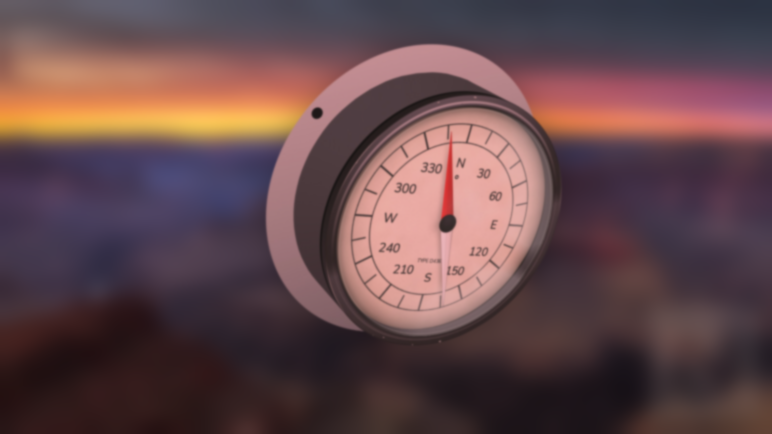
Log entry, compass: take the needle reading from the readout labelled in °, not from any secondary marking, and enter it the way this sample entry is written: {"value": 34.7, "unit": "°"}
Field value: {"value": 345, "unit": "°"}
